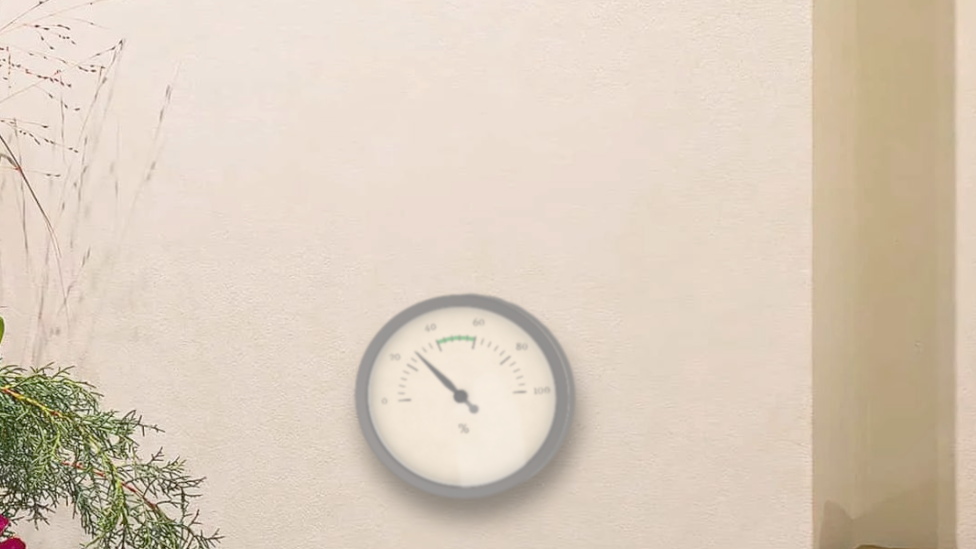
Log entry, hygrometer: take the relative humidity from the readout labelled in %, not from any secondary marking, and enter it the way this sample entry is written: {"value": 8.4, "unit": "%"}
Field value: {"value": 28, "unit": "%"}
